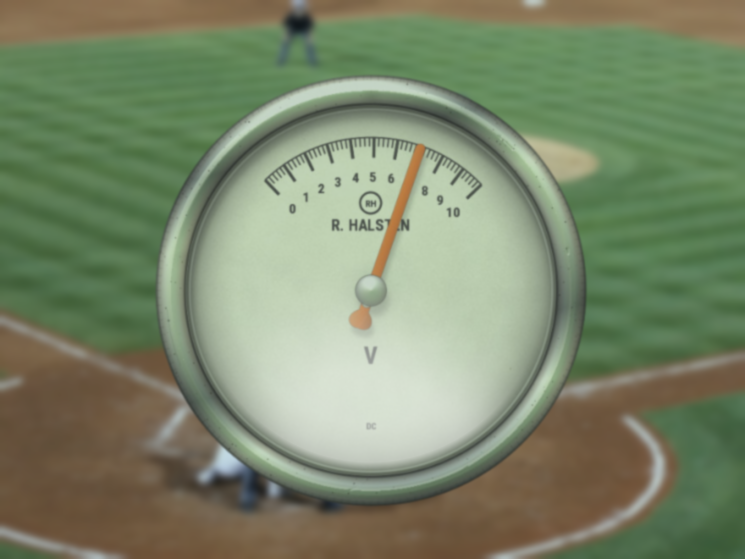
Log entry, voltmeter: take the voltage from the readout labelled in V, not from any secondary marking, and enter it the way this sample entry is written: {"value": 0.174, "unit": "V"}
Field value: {"value": 7, "unit": "V"}
